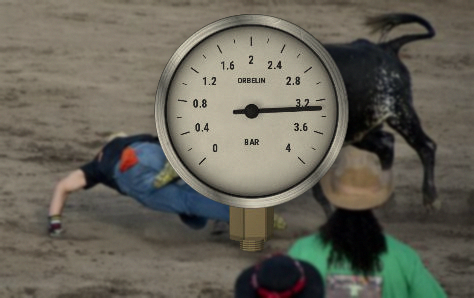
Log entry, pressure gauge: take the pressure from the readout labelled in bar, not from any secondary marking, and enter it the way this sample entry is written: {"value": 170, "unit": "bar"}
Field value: {"value": 3.3, "unit": "bar"}
